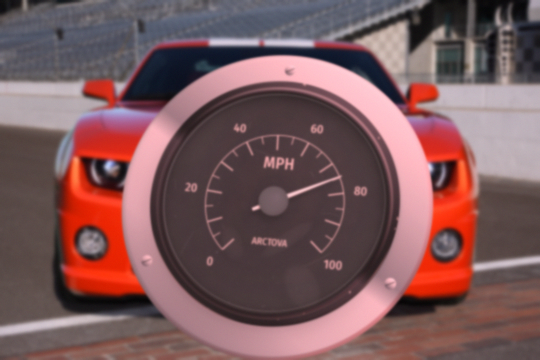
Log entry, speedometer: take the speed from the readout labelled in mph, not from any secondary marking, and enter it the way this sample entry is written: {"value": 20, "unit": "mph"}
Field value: {"value": 75, "unit": "mph"}
